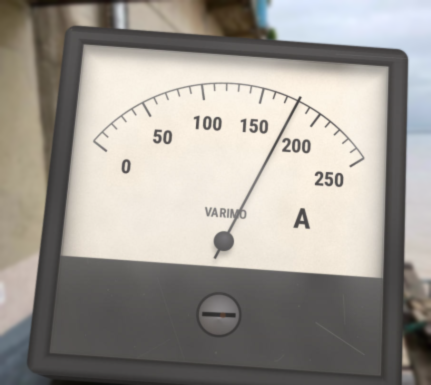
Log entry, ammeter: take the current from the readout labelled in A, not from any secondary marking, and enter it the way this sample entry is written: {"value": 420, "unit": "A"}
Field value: {"value": 180, "unit": "A"}
